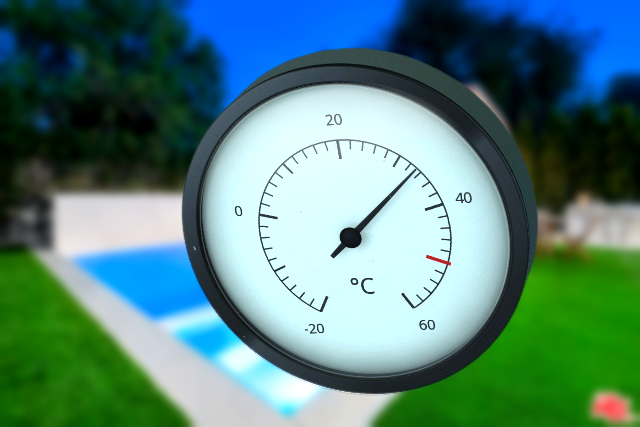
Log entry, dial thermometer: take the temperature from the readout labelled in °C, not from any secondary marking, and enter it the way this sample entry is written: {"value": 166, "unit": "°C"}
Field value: {"value": 33, "unit": "°C"}
